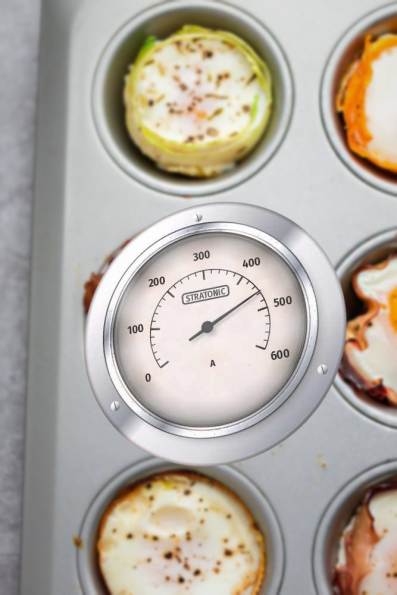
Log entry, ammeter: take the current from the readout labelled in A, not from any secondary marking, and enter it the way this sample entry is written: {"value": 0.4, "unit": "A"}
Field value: {"value": 460, "unit": "A"}
